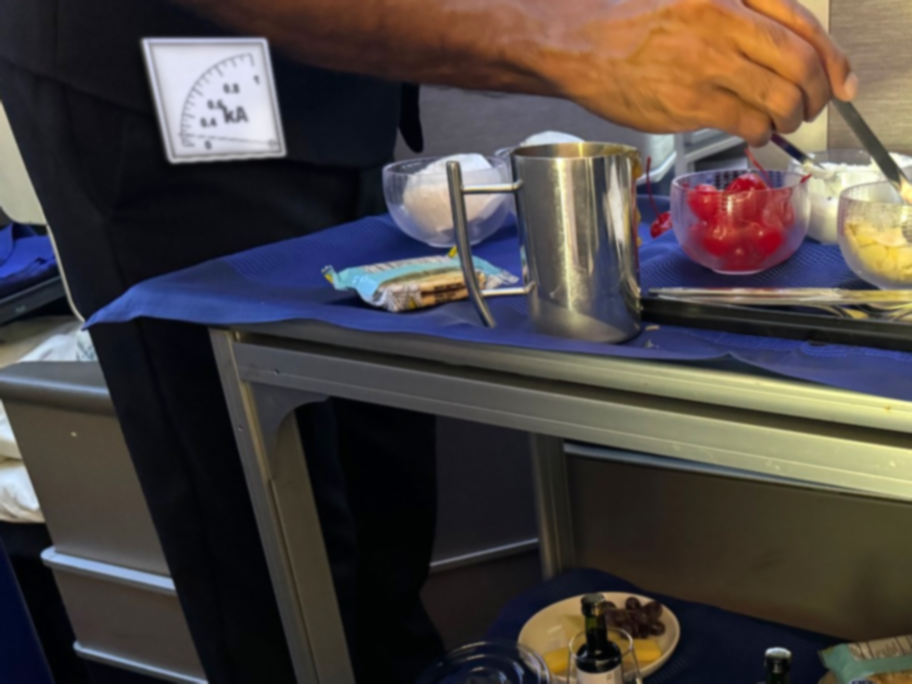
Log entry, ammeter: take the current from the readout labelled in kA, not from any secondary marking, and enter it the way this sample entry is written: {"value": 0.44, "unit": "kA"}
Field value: {"value": 0.2, "unit": "kA"}
